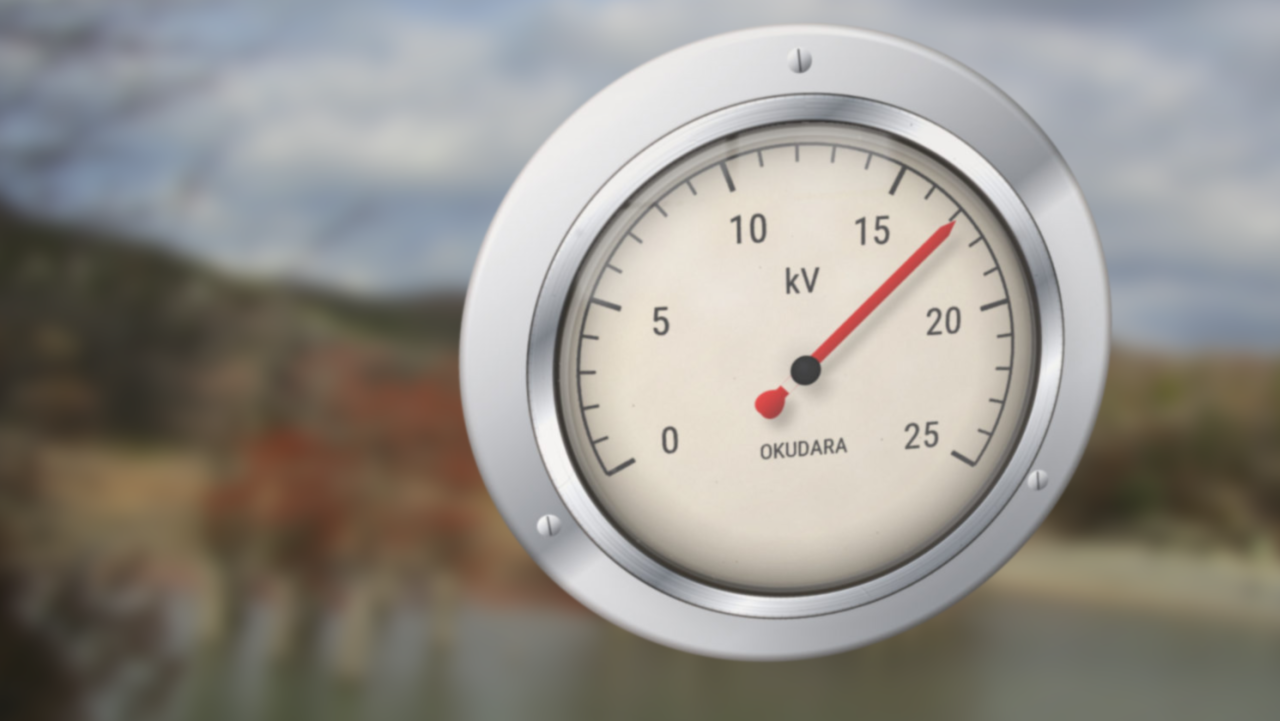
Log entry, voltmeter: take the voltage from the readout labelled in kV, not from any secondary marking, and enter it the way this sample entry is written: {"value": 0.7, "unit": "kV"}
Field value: {"value": 17, "unit": "kV"}
